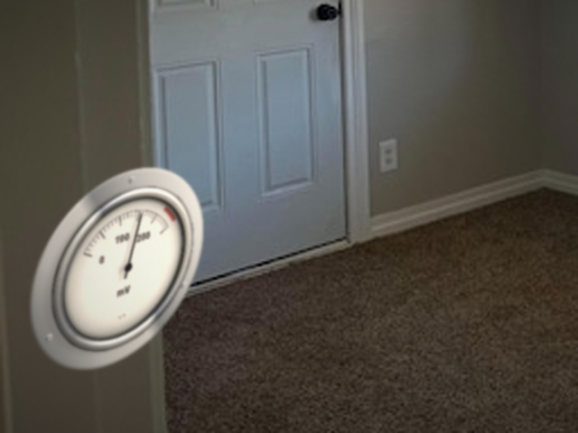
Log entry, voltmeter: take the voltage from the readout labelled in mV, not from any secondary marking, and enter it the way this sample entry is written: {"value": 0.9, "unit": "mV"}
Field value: {"value": 150, "unit": "mV"}
